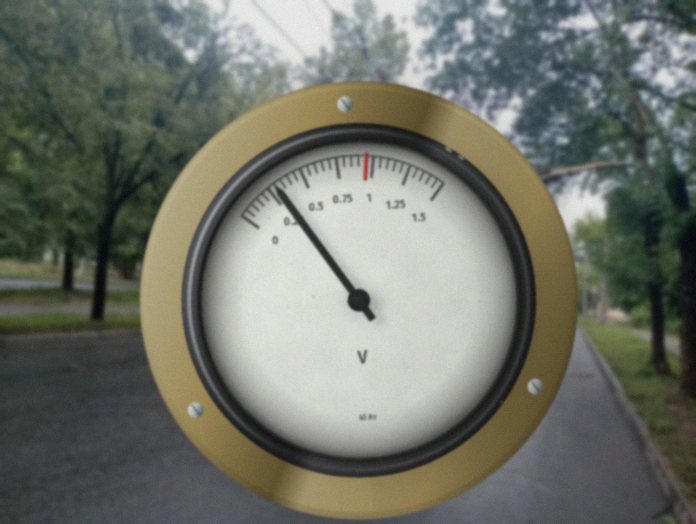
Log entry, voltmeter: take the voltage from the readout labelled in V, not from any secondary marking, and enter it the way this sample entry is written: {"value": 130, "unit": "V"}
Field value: {"value": 0.3, "unit": "V"}
